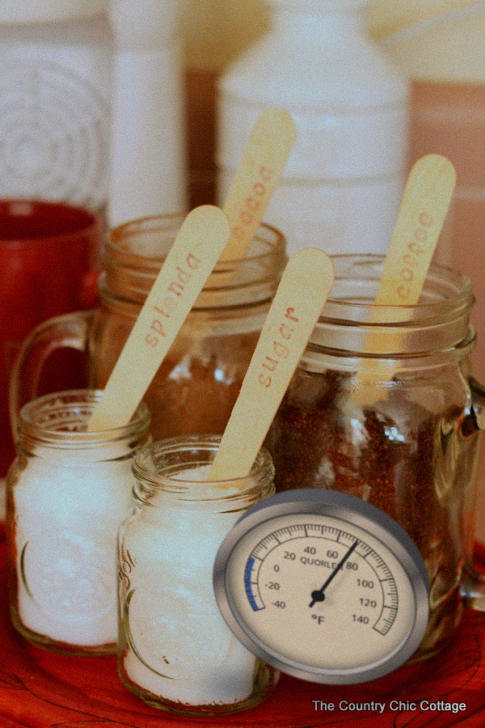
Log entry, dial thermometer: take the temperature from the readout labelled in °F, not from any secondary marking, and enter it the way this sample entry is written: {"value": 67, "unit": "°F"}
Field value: {"value": 70, "unit": "°F"}
